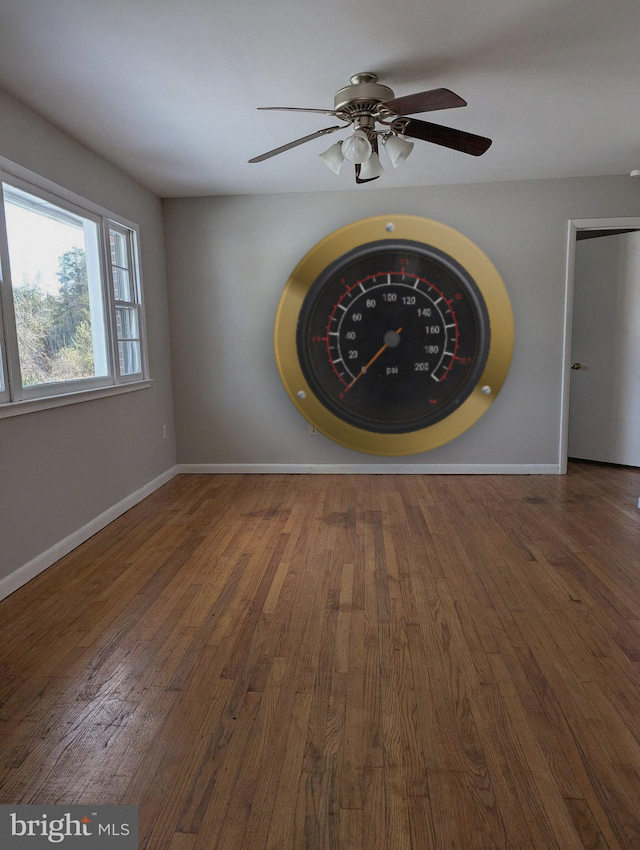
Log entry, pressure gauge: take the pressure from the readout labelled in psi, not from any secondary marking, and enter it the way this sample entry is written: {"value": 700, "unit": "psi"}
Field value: {"value": 0, "unit": "psi"}
